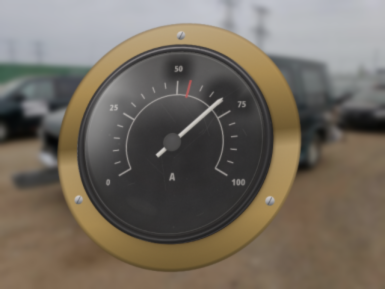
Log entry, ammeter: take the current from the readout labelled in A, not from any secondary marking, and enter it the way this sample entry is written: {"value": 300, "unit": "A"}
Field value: {"value": 70, "unit": "A"}
